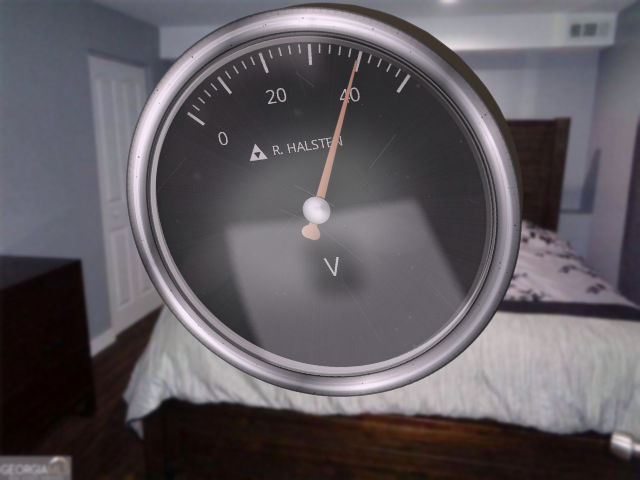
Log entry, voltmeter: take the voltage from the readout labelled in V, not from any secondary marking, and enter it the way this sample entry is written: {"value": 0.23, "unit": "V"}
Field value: {"value": 40, "unit": "V"}
